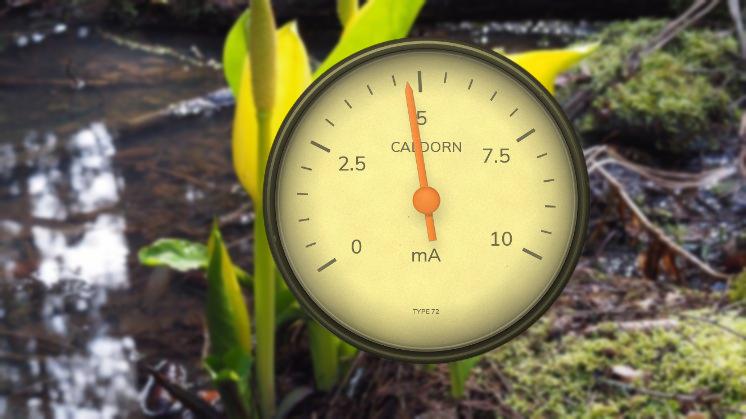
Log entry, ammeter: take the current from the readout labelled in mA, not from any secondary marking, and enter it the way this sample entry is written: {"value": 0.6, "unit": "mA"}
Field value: {"value": 4.75, "unit": "mA"}
